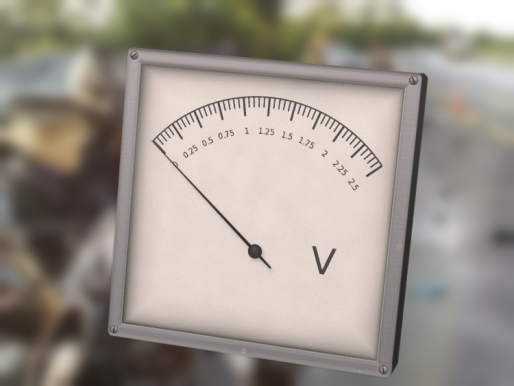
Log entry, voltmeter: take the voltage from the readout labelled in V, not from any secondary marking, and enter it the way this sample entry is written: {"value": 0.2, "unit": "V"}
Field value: {"value": 0, "unit": "V"}
